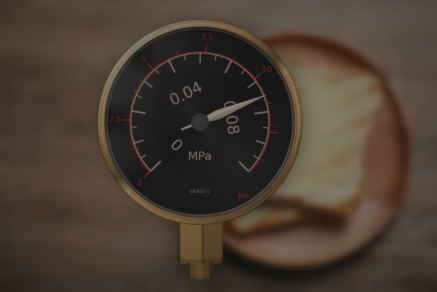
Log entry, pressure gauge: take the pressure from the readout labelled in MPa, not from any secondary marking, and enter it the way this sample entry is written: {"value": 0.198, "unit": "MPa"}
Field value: {"value": 0.075, "unit": "MPa"}
